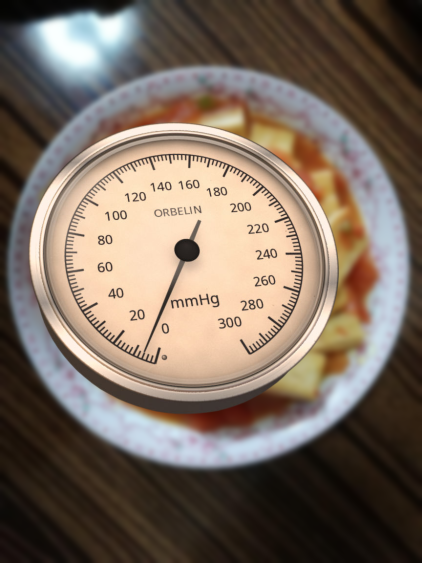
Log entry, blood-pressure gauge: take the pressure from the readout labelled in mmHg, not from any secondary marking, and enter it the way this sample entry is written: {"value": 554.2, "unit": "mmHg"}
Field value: {"value": 6, "unit": "mmHg"}
